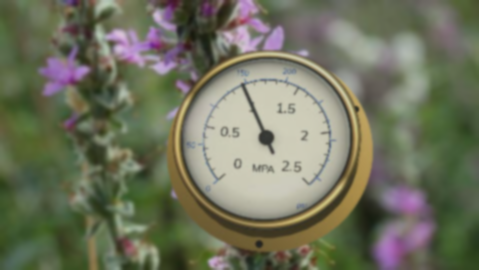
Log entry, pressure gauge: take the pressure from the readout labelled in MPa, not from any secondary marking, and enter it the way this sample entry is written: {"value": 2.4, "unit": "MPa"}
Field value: {"value": 1, "unit": "MPa"}
